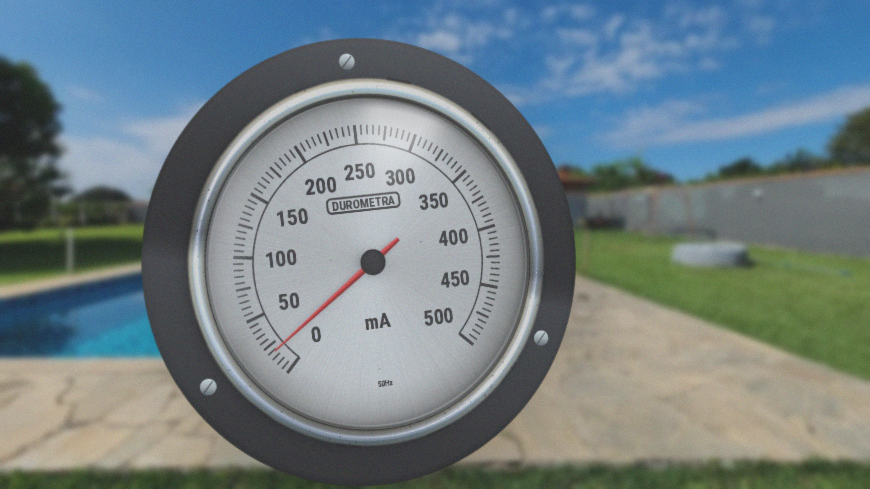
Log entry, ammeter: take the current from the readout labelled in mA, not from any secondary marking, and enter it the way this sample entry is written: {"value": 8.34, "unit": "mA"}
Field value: {"value": 20, "unit": "mA"}
